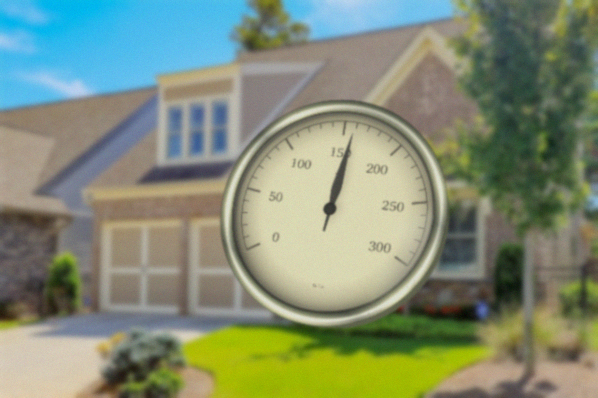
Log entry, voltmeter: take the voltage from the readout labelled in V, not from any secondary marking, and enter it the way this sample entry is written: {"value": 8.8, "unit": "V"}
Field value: {"value": 160, "unit": "V"}
